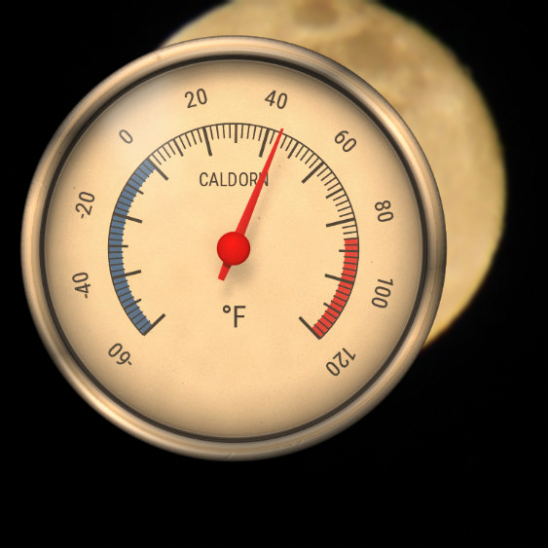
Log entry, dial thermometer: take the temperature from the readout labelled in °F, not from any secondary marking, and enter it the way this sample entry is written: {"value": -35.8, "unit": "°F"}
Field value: {"value": 44, "unit": "°F"}
